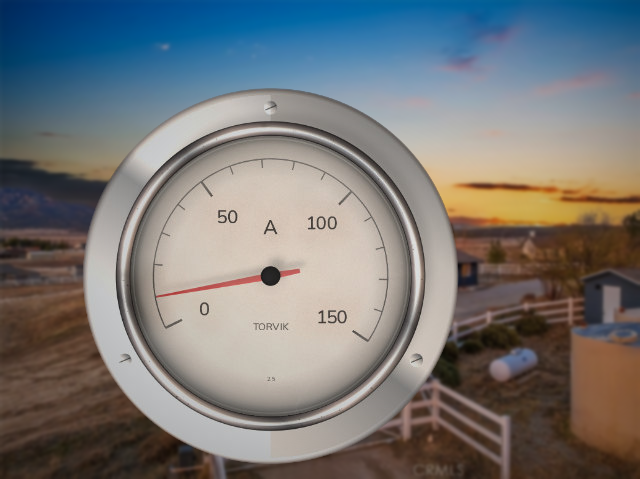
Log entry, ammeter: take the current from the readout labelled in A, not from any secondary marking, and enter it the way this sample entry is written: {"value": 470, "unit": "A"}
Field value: {"value": 10, "unit": "A"}
